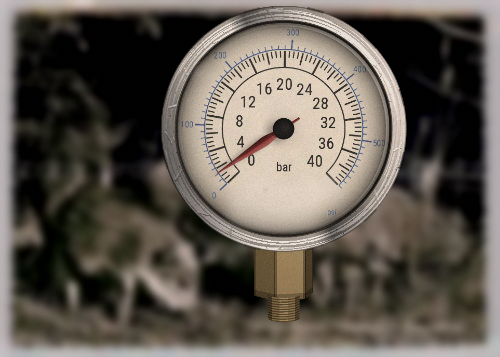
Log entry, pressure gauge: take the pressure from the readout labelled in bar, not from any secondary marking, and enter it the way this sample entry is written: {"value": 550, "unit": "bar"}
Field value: {"value": 1.5, "unit": "bar"}
